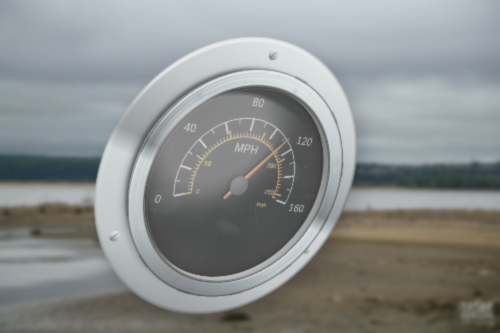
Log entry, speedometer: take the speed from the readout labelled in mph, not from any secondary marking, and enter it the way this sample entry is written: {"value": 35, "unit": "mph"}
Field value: {"value": 110, "unit": "mph"}
